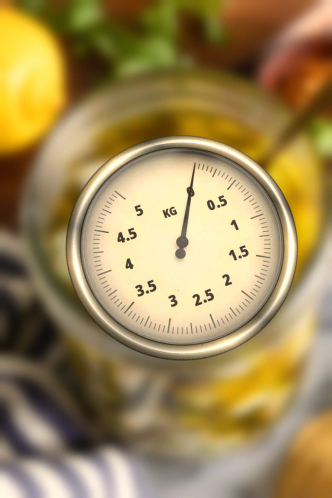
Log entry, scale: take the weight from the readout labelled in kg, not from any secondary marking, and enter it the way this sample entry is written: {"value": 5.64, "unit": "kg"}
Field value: {"value": 0, "unit": "kg"}
